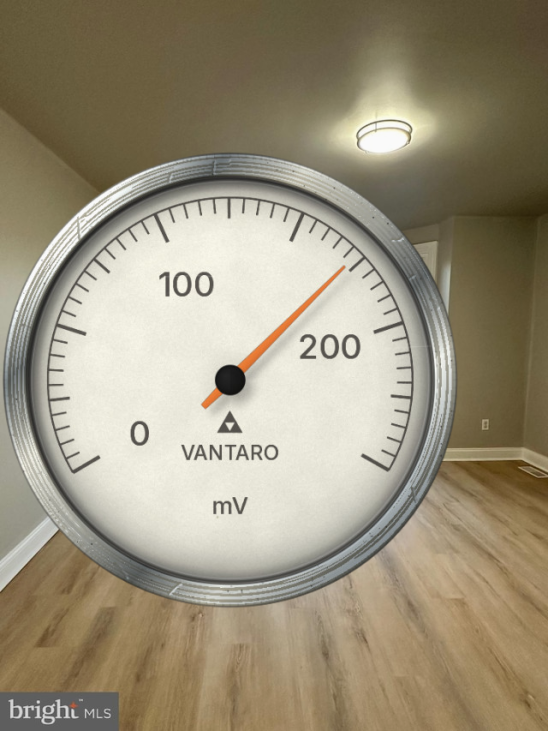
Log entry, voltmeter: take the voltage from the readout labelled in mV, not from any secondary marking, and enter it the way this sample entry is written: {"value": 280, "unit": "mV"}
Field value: {"value": 172.5, "unit": "mV"}
